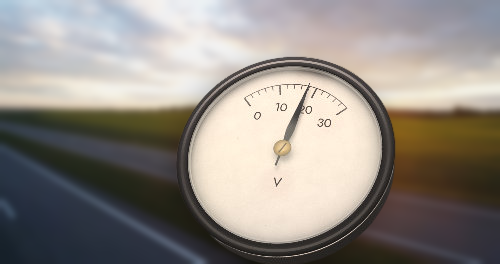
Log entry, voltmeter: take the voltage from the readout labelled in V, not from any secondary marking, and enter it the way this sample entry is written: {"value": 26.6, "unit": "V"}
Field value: {"value": 18, "unit": "V"}
